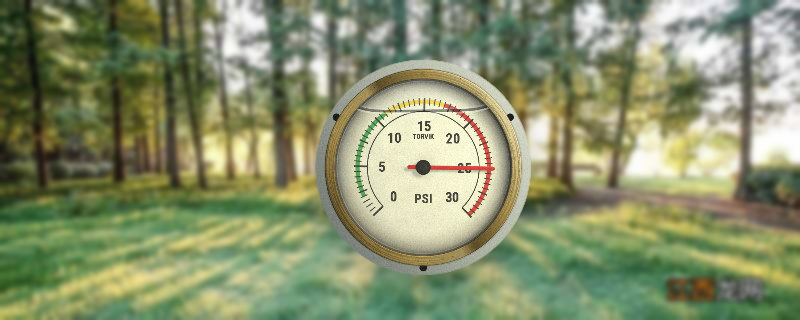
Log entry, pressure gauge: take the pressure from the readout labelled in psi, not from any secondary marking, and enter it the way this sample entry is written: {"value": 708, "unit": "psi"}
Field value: {"value": 25, "unit": "psi"}
